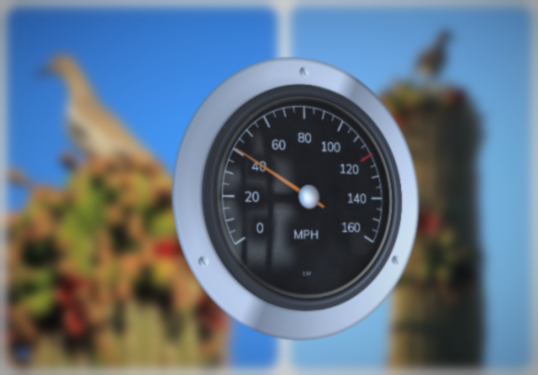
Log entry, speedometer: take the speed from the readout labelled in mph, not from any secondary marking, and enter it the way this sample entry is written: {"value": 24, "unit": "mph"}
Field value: {"value": 40, "unit": "mph"}
